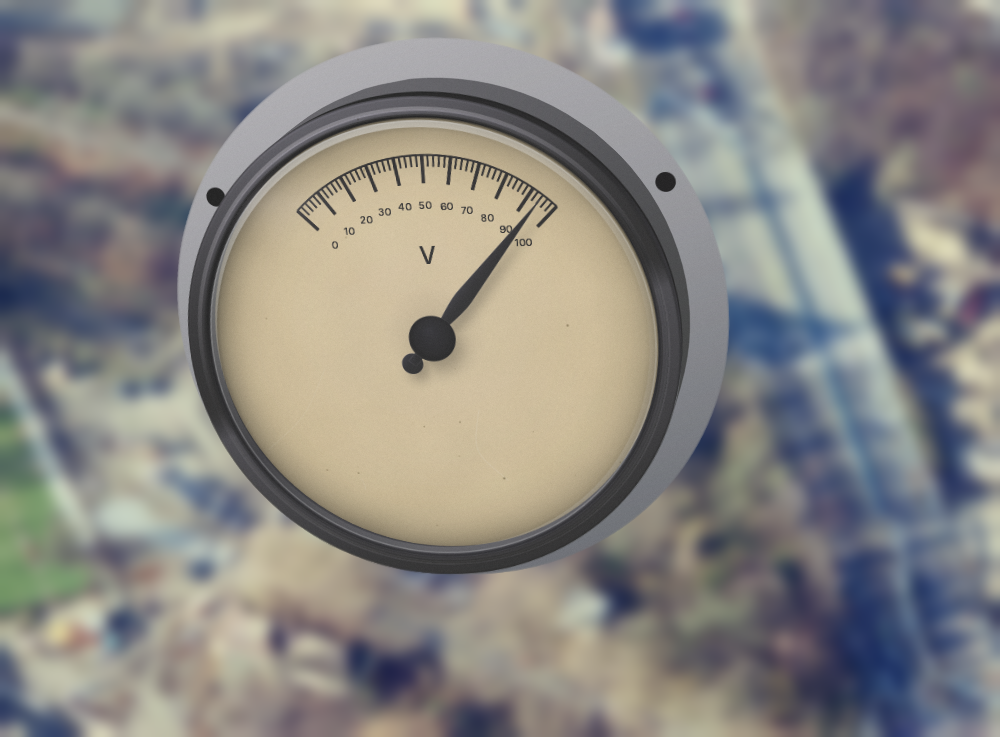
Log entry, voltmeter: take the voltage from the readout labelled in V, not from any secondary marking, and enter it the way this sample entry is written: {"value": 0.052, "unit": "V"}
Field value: {"value": 94, "unit": "V"}
